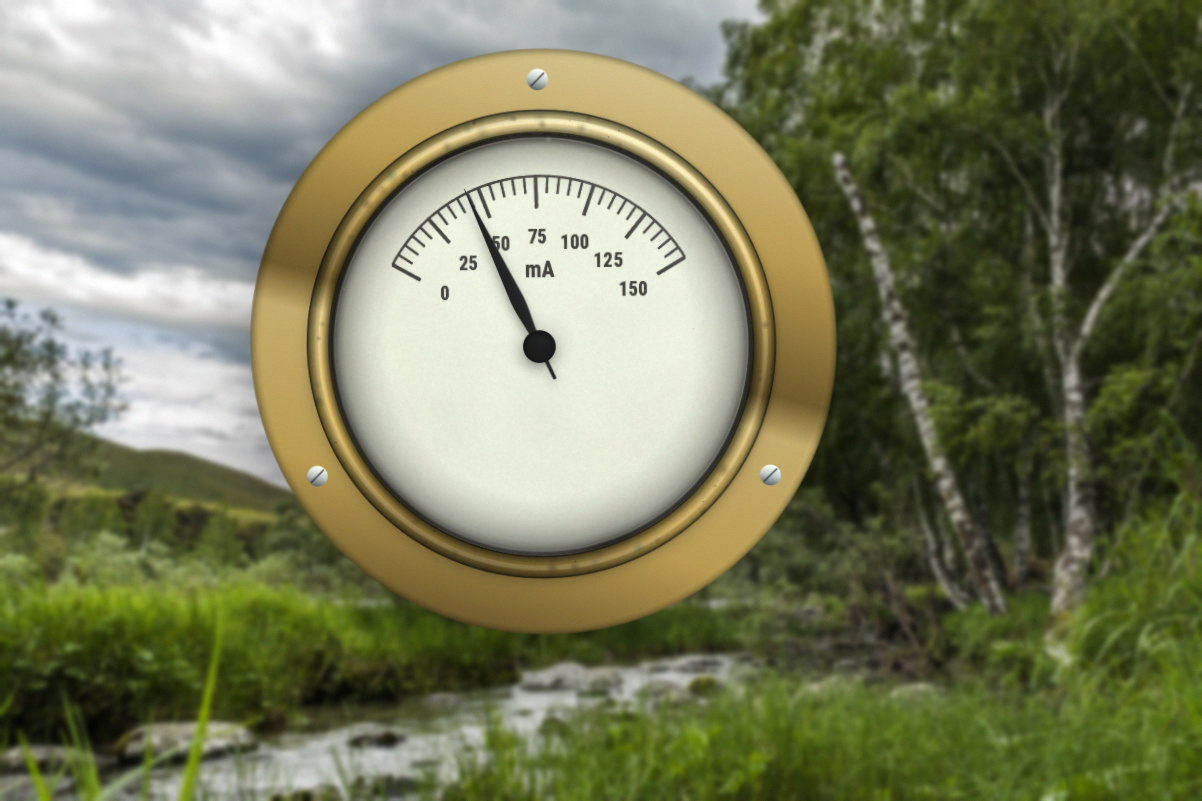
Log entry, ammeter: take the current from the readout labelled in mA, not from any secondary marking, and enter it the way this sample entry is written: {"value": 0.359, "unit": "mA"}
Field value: {"value": 45, "unit": "mA"}
